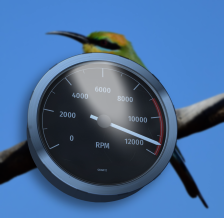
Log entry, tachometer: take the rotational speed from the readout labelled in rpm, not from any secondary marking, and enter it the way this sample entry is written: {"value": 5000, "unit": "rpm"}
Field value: {"value": 11500, "unit": "rpm"}
